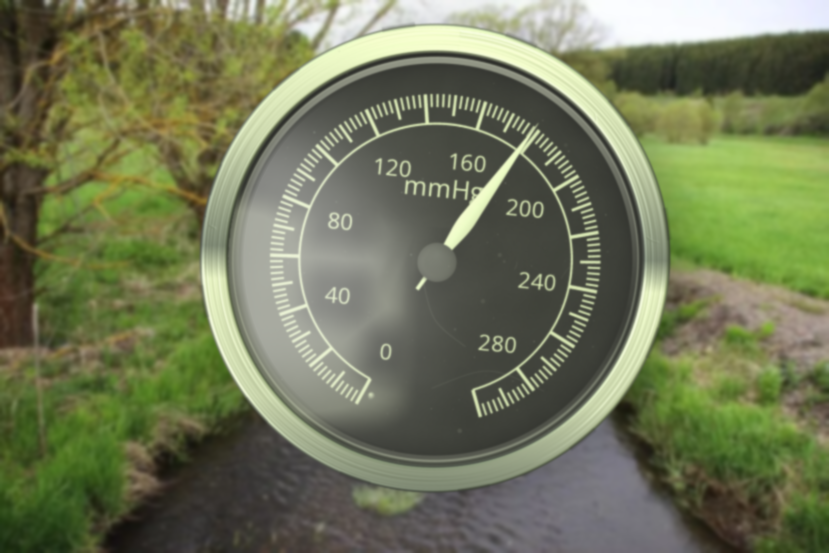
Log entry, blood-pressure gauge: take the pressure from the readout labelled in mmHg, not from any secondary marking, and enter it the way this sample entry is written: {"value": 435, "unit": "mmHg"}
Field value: {"value": 178, "unit": "mmHg"}
